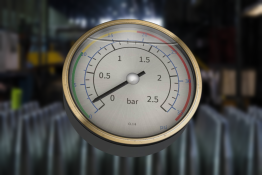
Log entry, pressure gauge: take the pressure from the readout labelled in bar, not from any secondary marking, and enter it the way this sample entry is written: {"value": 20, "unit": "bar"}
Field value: {"value": 0.1, "unit": "bar"}
